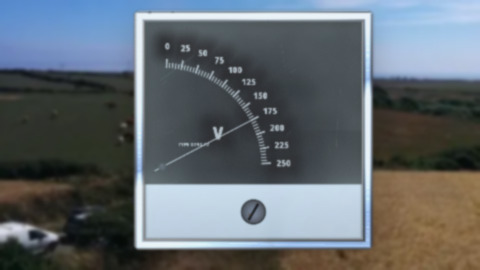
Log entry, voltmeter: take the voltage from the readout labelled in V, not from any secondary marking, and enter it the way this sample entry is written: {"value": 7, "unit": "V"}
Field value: {"value": 175, "unit": "V"}
